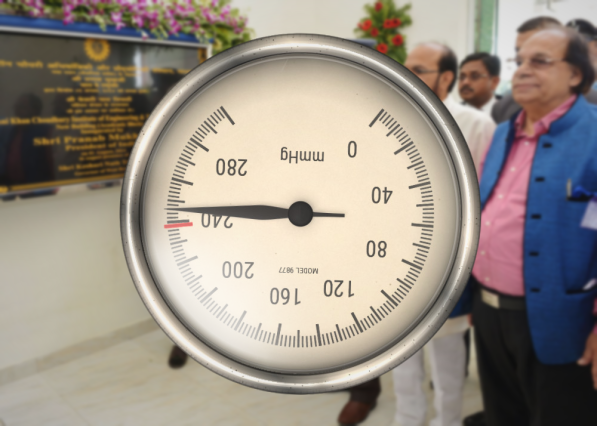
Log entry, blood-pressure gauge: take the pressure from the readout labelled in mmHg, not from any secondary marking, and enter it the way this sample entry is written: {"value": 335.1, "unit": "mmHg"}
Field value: {"value": 246, "unit": "mmHg"}
